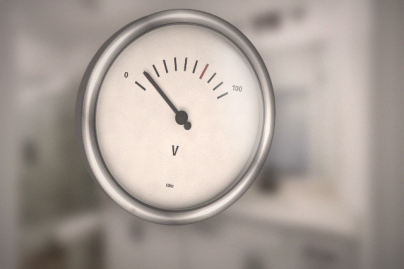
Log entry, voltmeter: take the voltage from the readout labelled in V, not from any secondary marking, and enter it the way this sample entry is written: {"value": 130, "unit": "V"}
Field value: {"value": 10, "unit": "V"}
